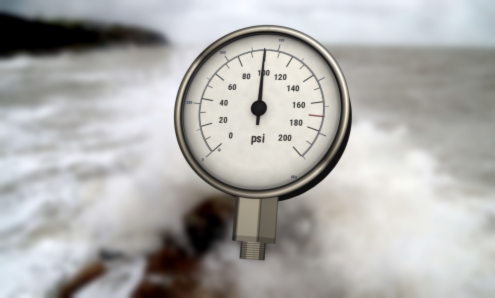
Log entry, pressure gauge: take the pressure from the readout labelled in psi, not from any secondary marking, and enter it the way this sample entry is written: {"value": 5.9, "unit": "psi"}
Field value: {"value": 100, "unit": "psi"}
